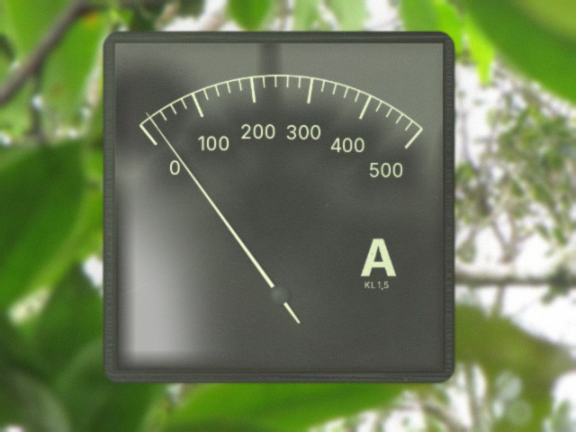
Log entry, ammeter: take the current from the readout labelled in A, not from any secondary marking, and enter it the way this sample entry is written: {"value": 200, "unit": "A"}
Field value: {"value": 20, "unit": "A"}
